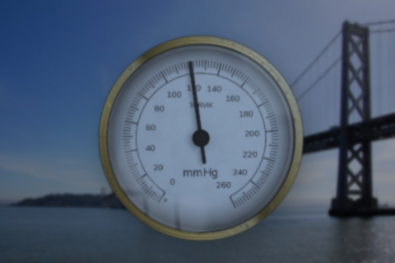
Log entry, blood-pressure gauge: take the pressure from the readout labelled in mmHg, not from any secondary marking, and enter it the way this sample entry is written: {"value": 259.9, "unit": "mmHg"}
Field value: {"value": 120, "unit": "mmHg"}
